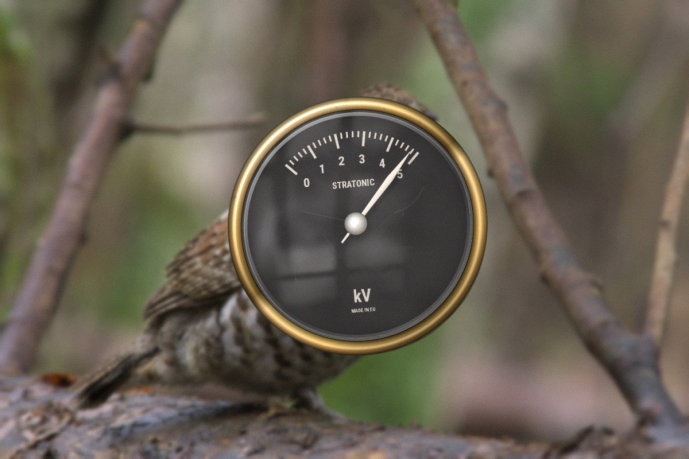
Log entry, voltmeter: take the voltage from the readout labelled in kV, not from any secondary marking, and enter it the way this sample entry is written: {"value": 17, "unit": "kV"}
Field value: {"value": 4.8, "unit": "kV"}
